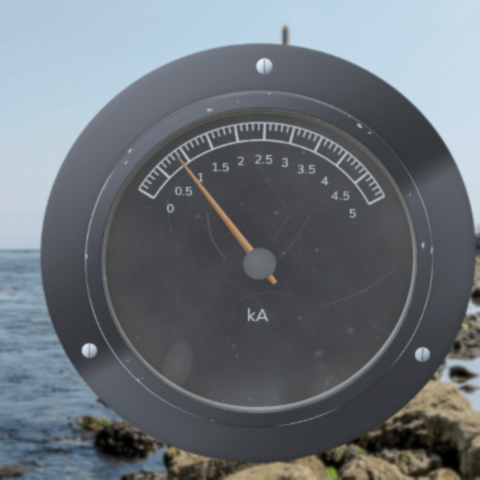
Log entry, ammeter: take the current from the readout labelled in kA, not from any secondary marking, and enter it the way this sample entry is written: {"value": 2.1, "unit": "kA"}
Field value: {"value": 0.9, "unit": "kA"}
